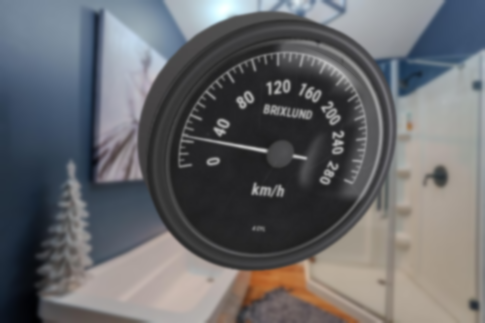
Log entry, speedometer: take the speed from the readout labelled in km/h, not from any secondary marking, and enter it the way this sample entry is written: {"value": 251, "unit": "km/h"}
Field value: {"value": 25, "unit": "km/h"}
